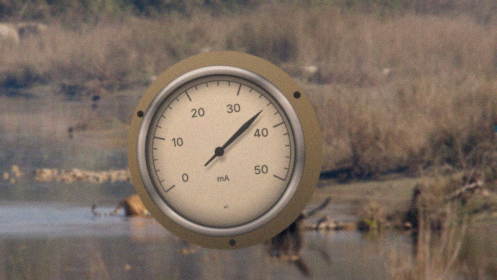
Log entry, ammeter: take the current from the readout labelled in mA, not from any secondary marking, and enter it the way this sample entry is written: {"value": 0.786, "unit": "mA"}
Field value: {"value": 36, "unit": "mA"}
